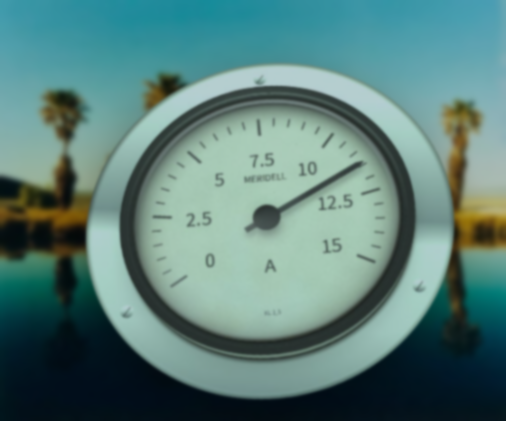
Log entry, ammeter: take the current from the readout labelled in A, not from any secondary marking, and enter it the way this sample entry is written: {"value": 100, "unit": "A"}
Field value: {"value": 11.5, "unit": "A"}
